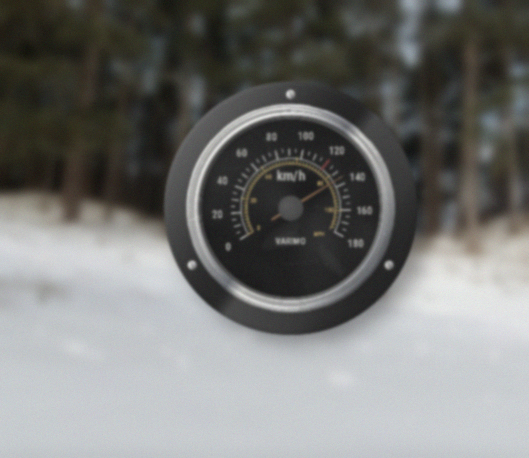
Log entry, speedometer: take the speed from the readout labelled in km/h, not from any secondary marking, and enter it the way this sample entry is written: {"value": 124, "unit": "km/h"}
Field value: {"value": 135, "unit": "km/h"}
